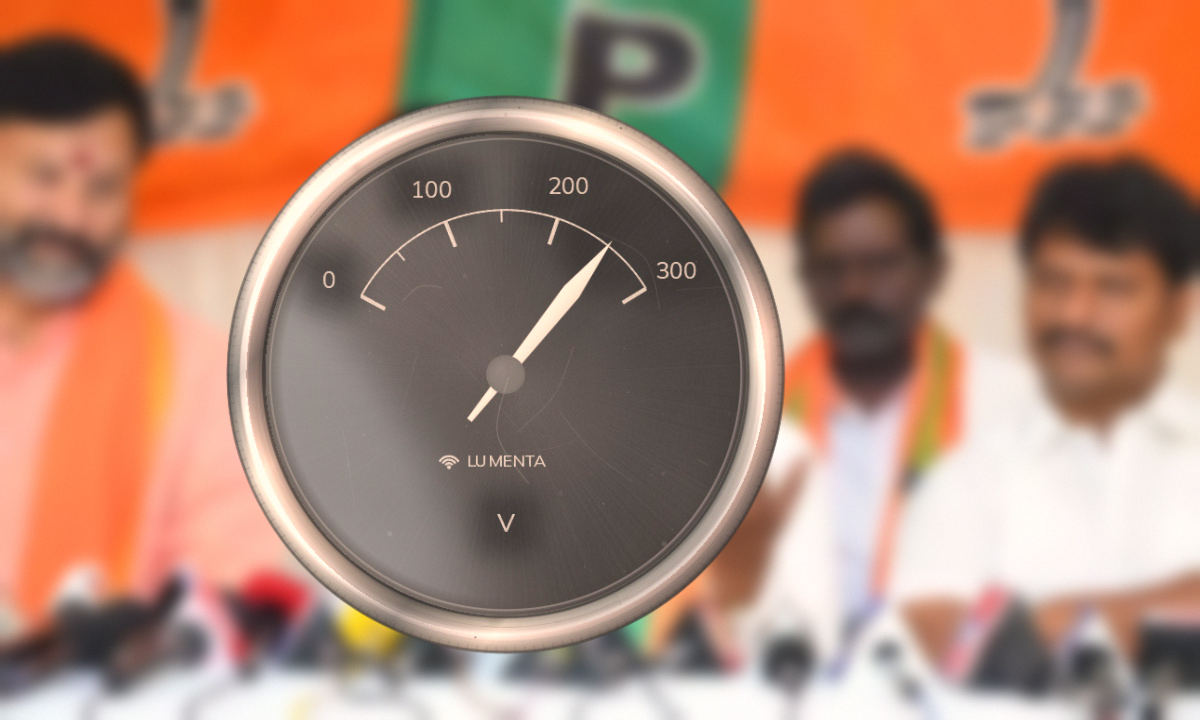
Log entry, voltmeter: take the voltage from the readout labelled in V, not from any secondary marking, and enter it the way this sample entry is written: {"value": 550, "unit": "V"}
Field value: {"value": 250, "unit": "V"}
